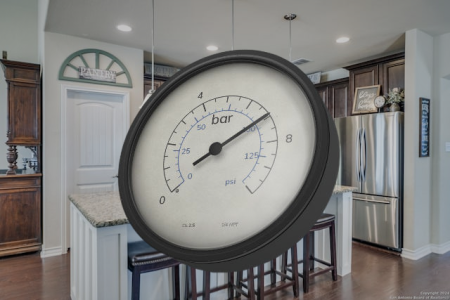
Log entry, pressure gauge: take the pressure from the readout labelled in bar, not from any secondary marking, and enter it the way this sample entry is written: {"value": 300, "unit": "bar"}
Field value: {"value": 7, "unit": "bar"}
